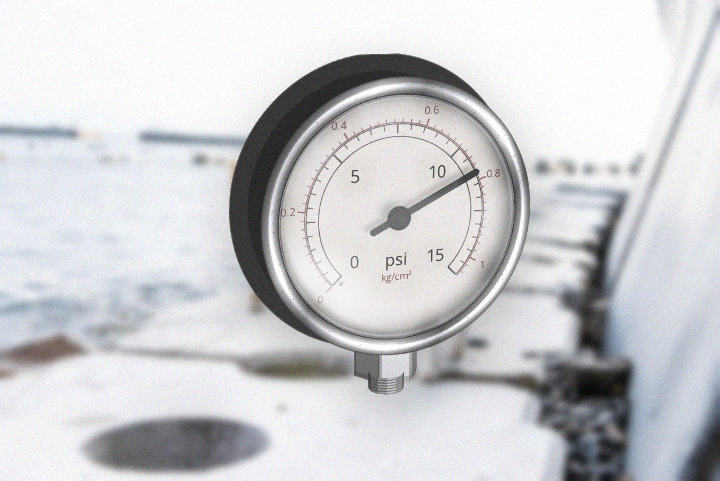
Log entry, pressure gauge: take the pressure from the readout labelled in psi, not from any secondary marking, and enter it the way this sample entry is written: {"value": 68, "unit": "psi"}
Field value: {"value": 11, "unit": "psi"}
